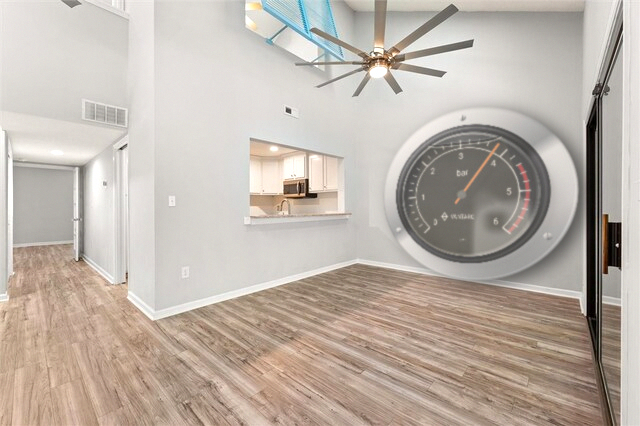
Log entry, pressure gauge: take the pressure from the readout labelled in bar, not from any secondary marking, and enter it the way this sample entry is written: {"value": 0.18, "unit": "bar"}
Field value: {"value": 3.8, "unit": "bar"}
